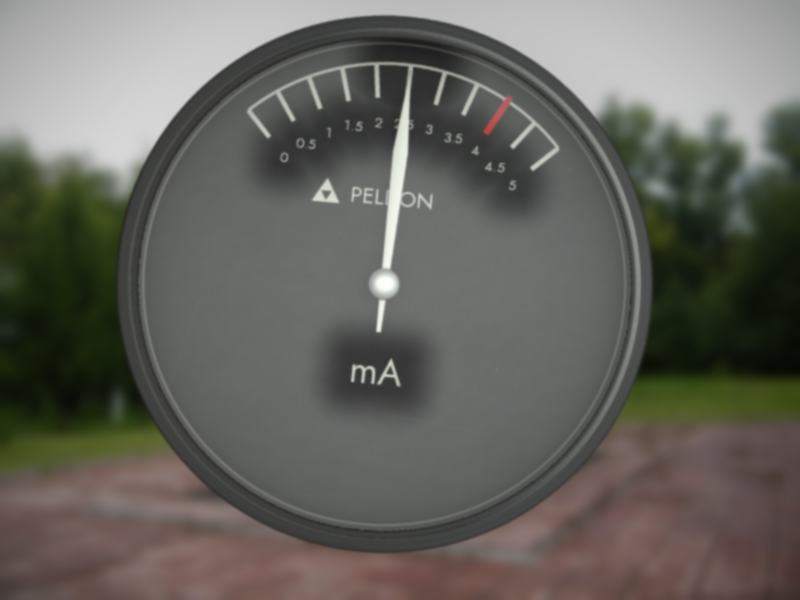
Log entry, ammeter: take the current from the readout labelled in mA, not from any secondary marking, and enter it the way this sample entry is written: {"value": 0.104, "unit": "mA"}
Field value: {"value": 2.5, "unit": "mA"}
